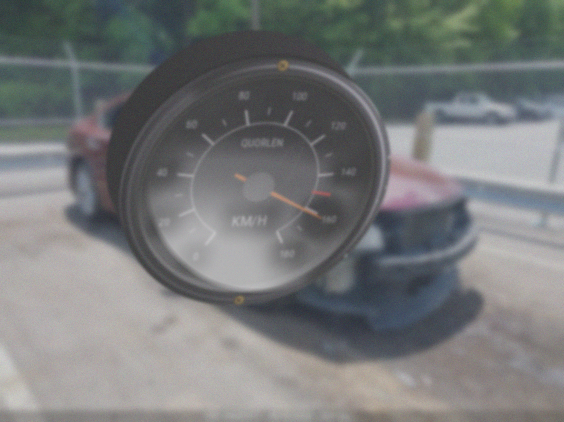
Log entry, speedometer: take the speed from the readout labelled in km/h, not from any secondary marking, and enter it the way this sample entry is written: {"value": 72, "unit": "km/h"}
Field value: {"value": 160, "unit": "km/h"}
